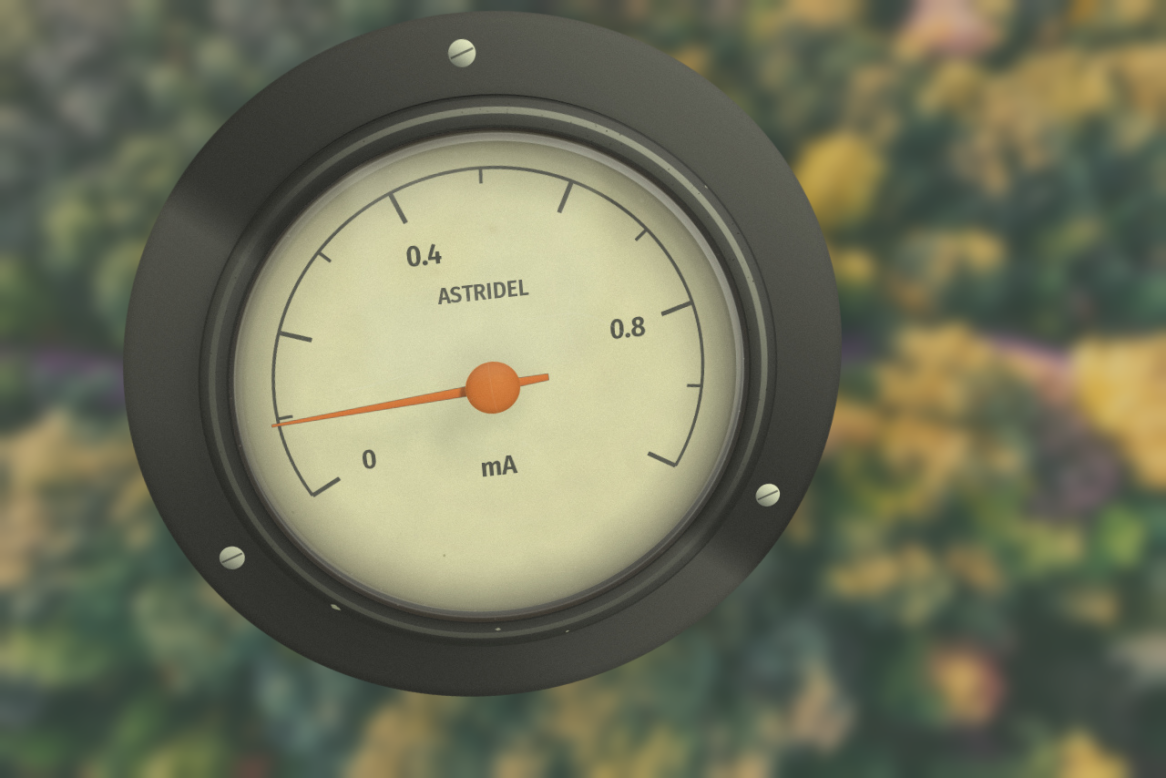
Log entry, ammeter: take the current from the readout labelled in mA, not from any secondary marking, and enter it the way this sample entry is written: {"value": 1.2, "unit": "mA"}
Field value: {"value": 0.1, "unit": "mA"}
